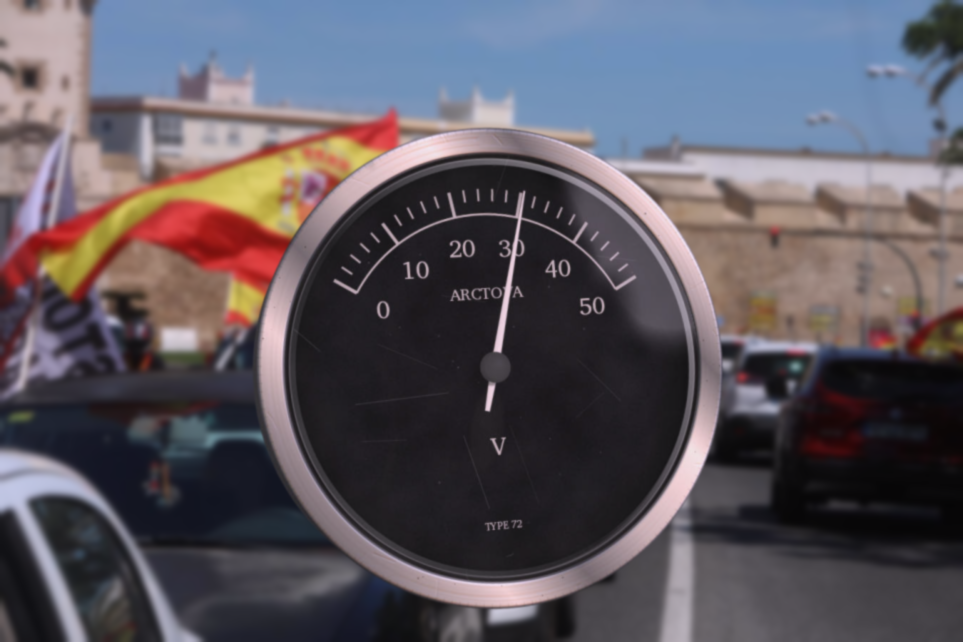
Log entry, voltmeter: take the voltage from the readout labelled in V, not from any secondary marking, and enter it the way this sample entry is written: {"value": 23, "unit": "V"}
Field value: {"value": 30, "unit": "V"}
